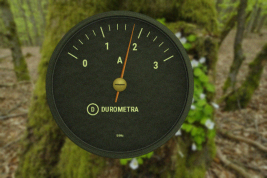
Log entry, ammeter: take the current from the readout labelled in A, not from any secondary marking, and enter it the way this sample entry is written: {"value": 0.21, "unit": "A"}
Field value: {"value": 1.8, "unit": "A"}
